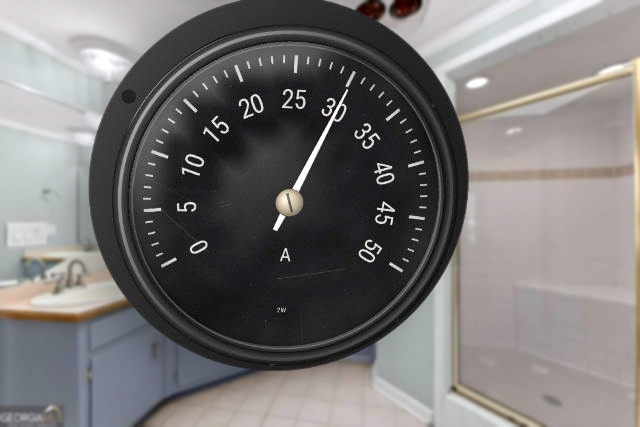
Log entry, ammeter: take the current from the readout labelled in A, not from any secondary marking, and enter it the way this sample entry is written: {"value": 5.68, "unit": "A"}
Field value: {"value": 30, "unit": "A"}
